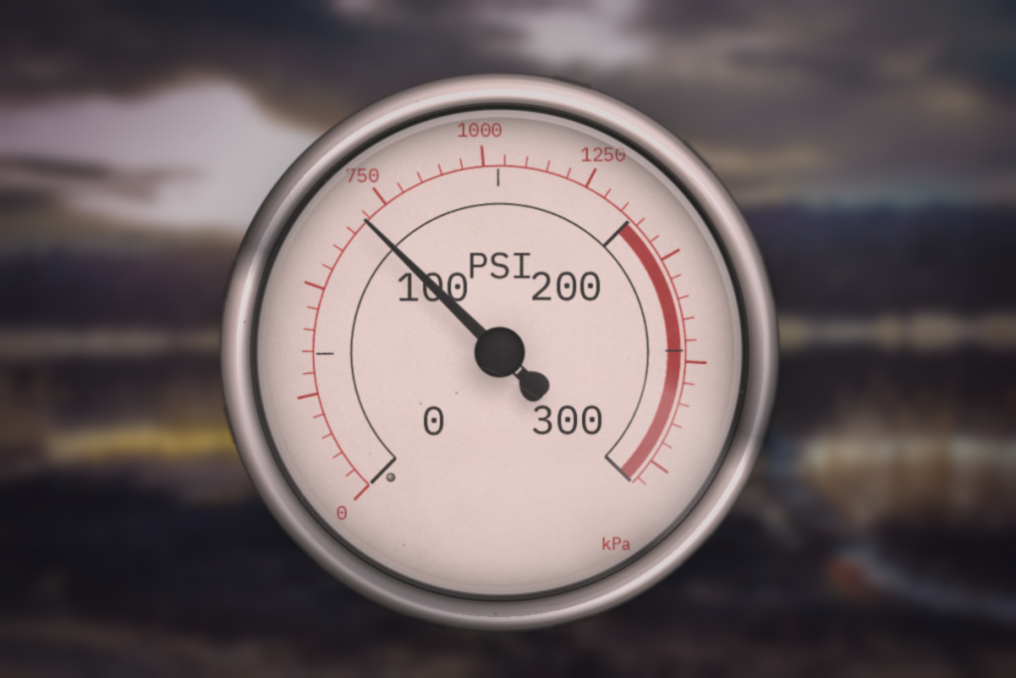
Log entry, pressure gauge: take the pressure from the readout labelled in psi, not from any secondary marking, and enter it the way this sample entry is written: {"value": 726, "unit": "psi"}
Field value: {"value": 100, "unit": "psi"}
